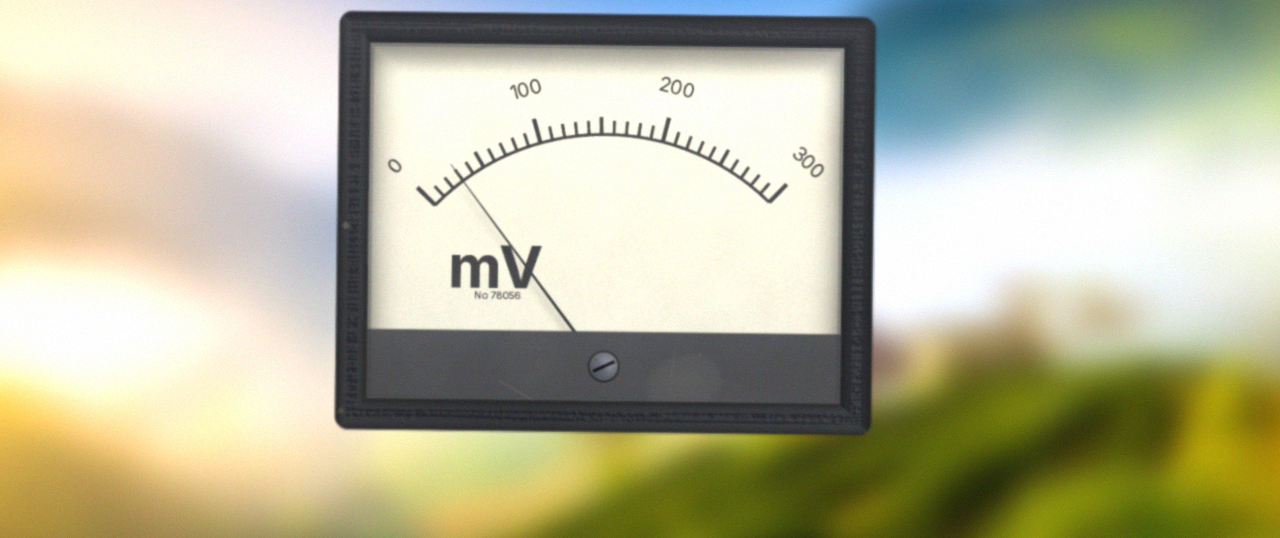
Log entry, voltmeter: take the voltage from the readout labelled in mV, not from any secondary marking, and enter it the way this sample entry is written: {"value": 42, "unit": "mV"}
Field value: {"value": 30, "unit": "mV"}
